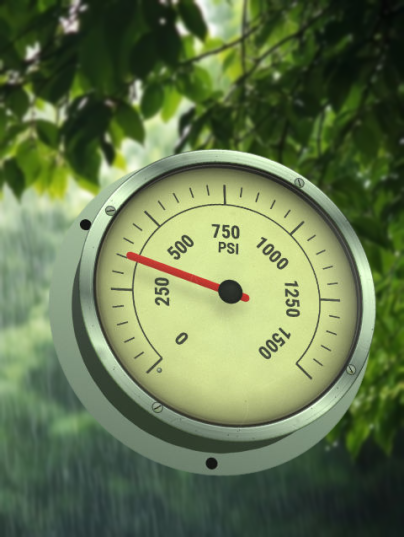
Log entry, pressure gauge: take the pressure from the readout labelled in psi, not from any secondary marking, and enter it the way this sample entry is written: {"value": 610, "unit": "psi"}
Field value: {"value": 350, "unit": "psi"}
